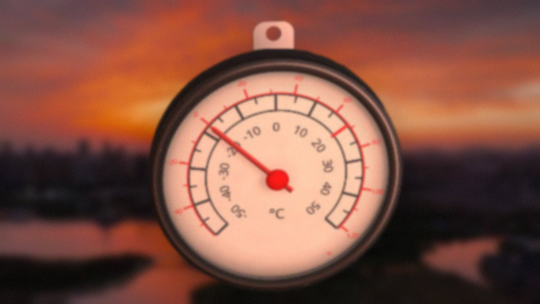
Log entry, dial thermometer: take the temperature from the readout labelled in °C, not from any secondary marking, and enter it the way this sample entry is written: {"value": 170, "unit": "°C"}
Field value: {"value": -17.5, "unit": "°C"}
